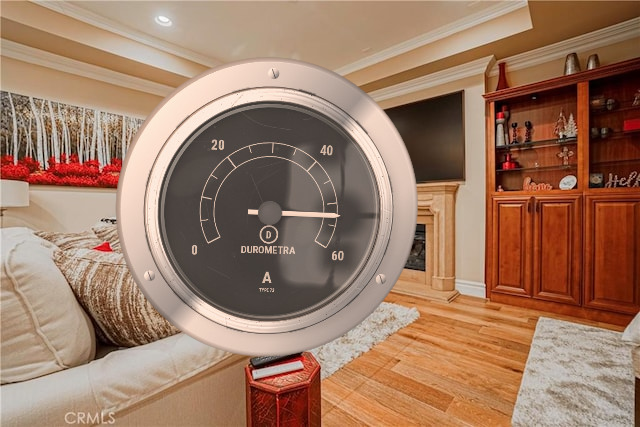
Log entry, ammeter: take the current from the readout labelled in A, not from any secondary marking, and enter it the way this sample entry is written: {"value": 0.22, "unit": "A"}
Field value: {"value": 52.5, "unit": "A"}
